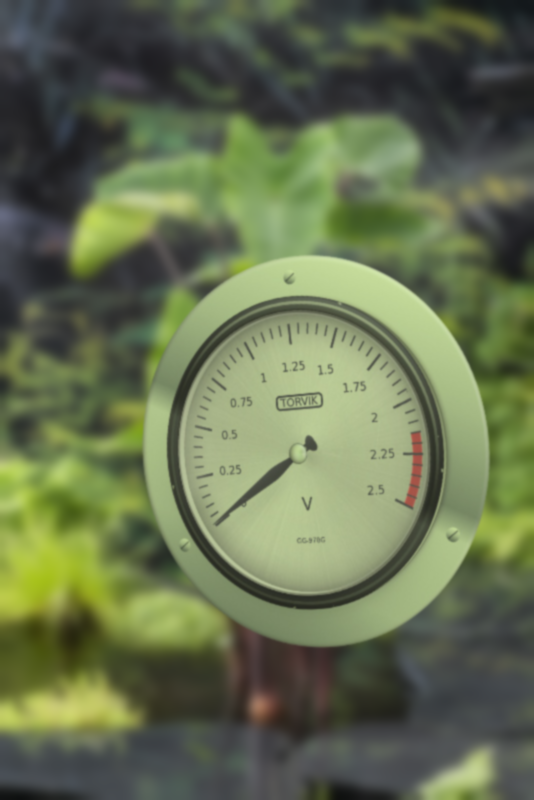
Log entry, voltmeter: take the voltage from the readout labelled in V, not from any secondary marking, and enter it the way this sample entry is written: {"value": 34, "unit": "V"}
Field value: {"value": 0, "unit": "V"}
